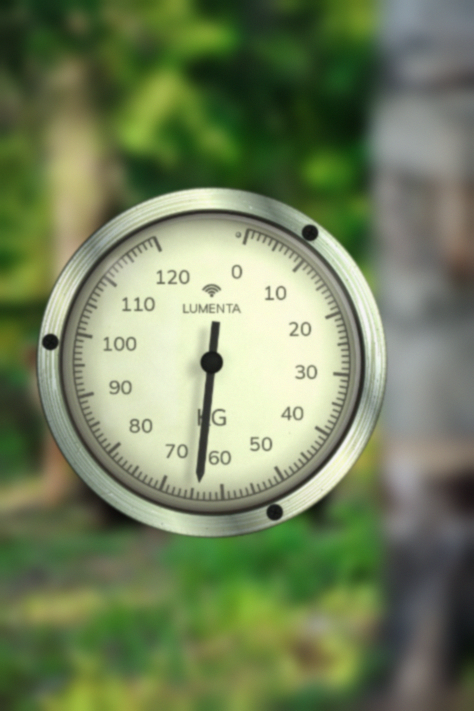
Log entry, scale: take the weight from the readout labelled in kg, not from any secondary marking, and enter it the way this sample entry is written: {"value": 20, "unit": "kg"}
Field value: {"value": 64, "unit": "kg"}
